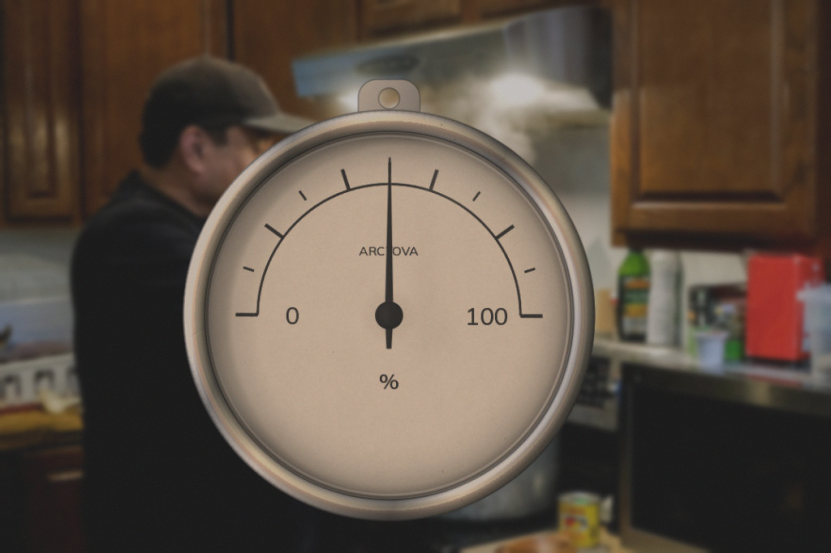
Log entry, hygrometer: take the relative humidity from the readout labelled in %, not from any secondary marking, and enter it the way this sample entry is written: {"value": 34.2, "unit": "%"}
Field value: {"value": 50, "unit": "%"}
